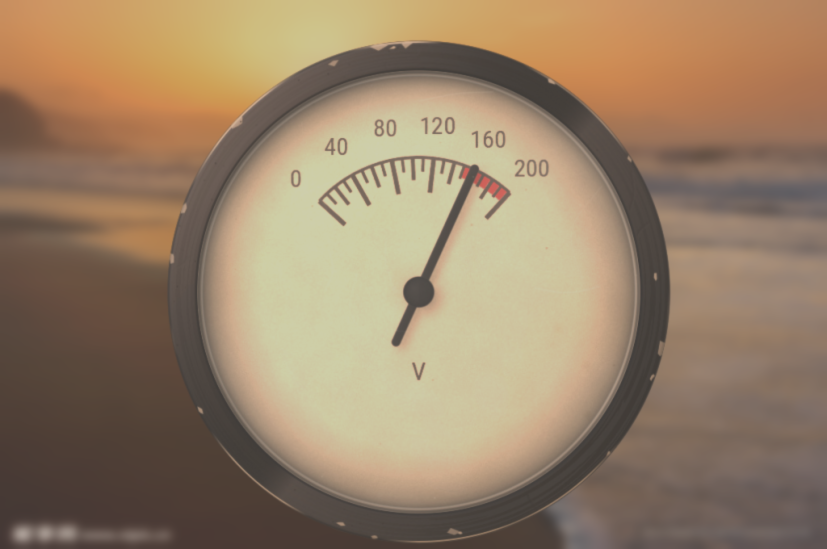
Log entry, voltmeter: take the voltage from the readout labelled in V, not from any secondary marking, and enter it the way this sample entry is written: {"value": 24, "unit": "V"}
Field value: {"value": 160, "unit": "V"}
